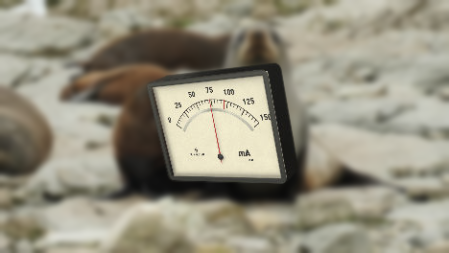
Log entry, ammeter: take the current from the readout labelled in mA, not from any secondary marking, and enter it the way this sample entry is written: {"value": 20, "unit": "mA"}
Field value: {"value": 75, "unit": "mA"}
